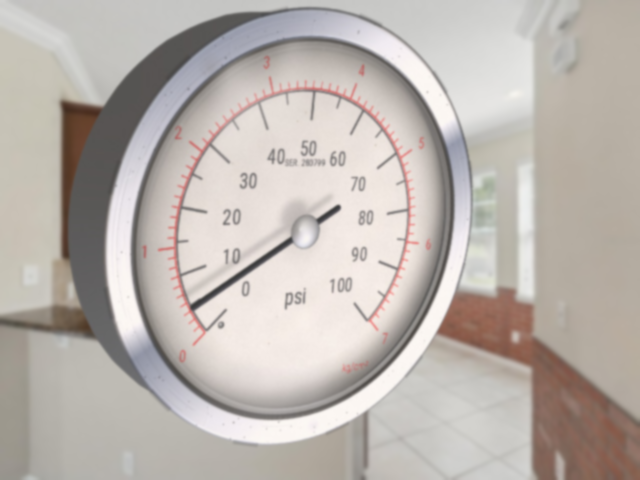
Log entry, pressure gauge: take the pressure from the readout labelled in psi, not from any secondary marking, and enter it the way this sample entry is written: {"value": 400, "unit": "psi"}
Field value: {"value": 5, "unit": "psi"}
